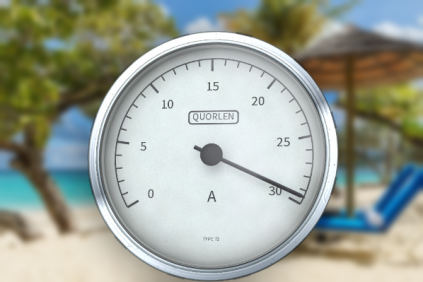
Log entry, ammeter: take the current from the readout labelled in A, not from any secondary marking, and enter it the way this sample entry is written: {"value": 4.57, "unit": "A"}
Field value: {"value": 29.5, "unit": "A"}
